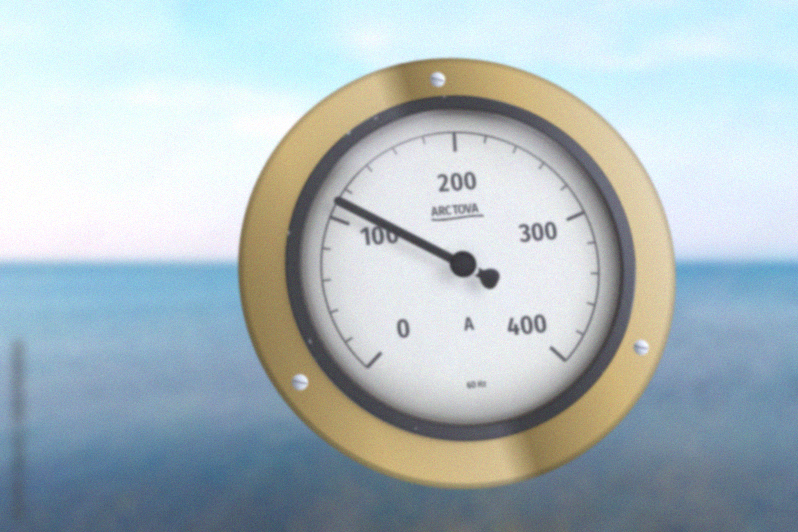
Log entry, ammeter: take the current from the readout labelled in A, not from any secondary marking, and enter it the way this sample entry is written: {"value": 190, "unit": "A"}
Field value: {"value": 110, "unit": "A"}
